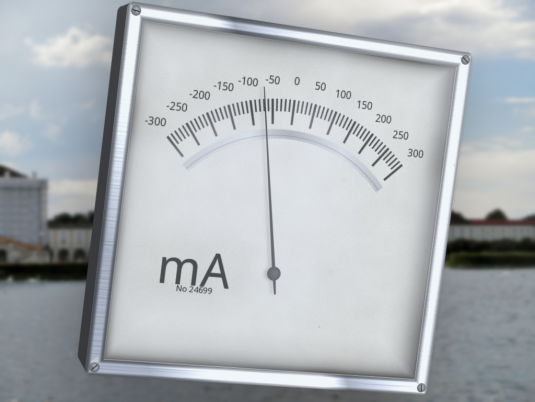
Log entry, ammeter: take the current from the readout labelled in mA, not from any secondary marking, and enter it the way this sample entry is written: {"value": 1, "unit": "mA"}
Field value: {"value": -70, "unit": "mA"}
